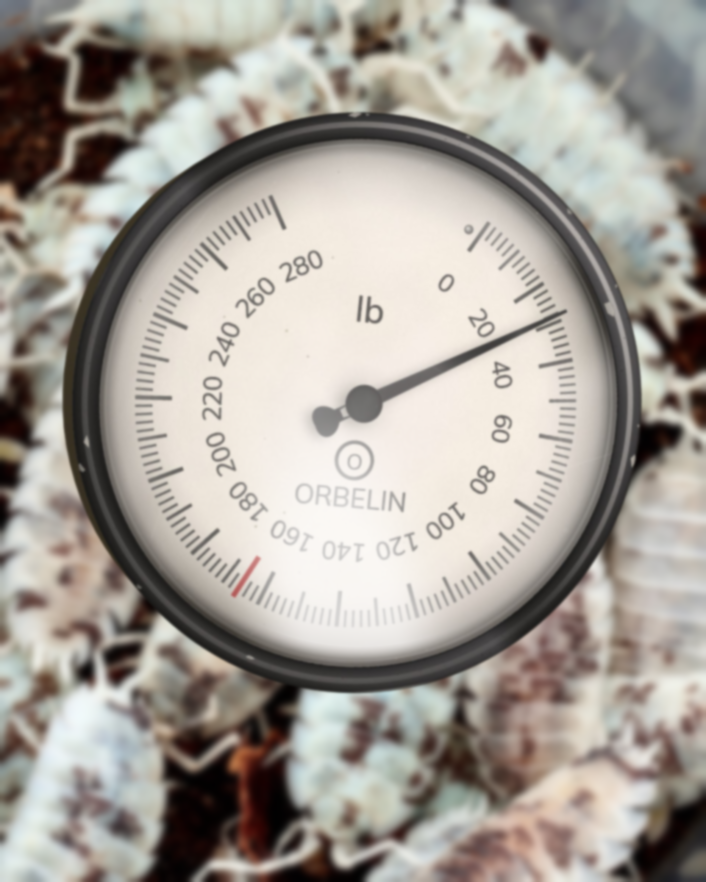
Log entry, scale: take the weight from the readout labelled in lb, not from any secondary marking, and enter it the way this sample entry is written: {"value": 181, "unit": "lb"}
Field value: {"value": 28, "unit": "lb"}
